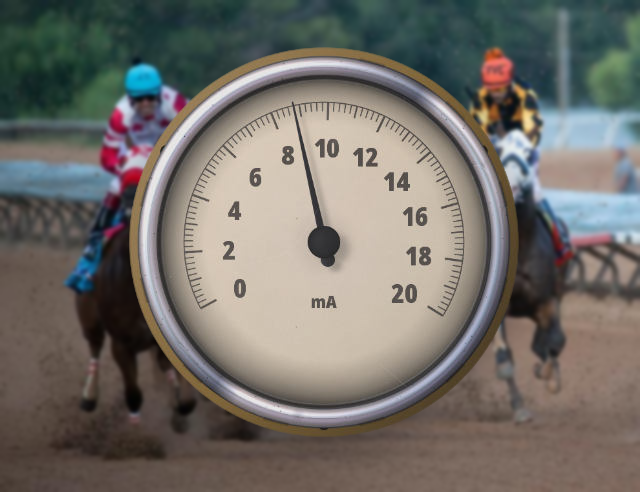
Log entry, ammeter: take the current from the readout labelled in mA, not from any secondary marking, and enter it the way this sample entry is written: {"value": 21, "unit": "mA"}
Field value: {"value": 8.8, "unit": "mA"}
